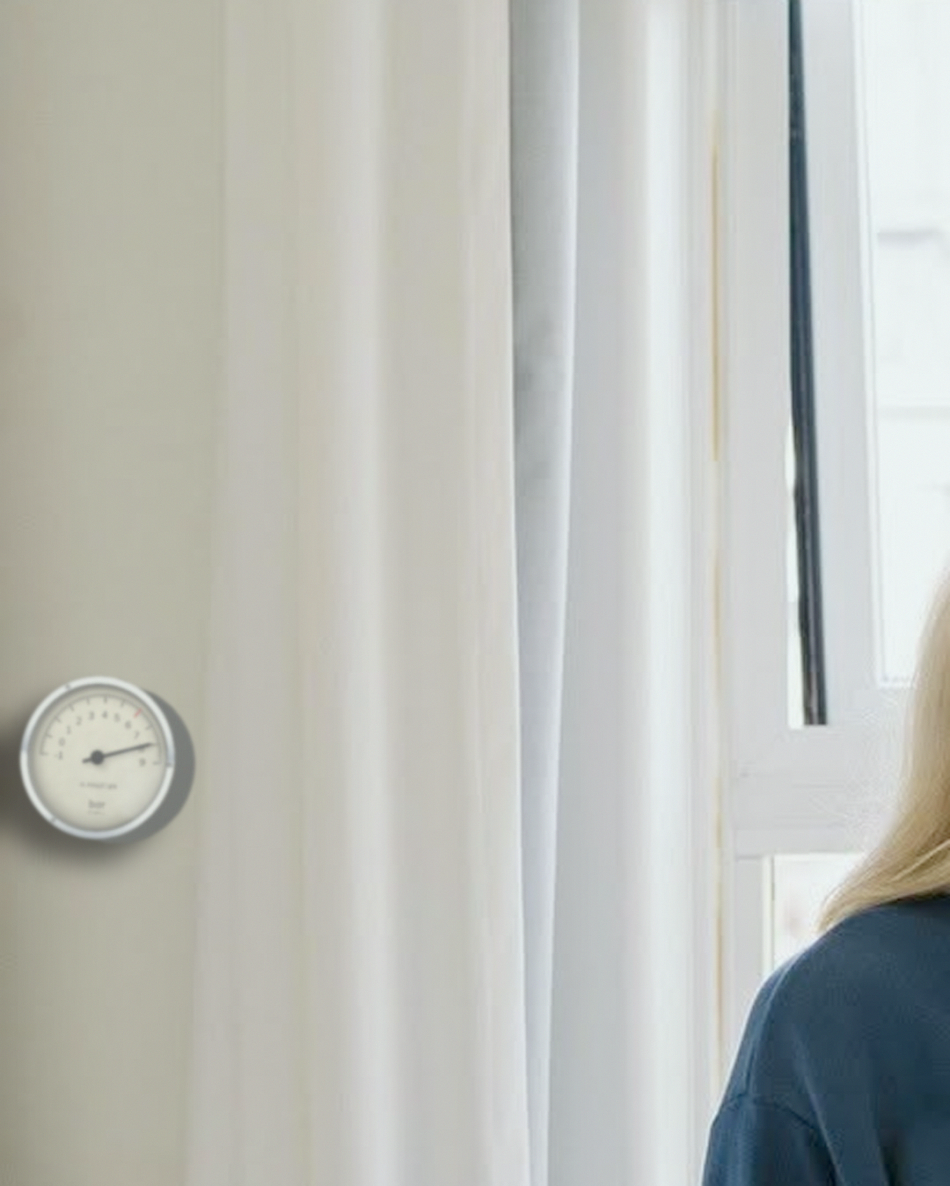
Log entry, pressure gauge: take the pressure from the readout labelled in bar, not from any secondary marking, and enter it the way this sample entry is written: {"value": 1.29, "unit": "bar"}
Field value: {"value": 8, "unit": "bar"}
